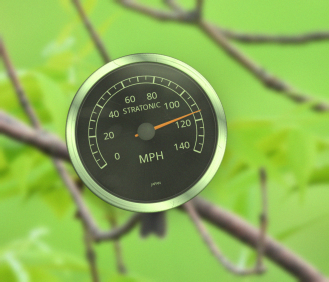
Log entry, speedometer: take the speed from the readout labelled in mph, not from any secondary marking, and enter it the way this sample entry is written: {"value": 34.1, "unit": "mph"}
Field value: {"value": 115, "unit": "mph"}
